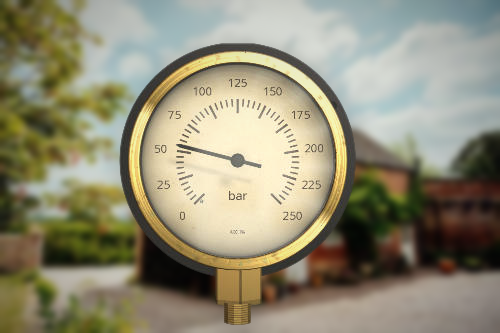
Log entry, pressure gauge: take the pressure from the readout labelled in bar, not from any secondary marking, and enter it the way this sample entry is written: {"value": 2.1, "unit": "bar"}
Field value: {"value": 55, "unit": "bar"}
